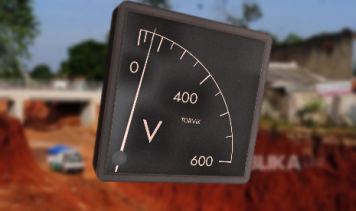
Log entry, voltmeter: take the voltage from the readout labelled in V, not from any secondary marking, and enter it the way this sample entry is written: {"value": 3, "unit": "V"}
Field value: {"value": 150, "unit": "V"}
